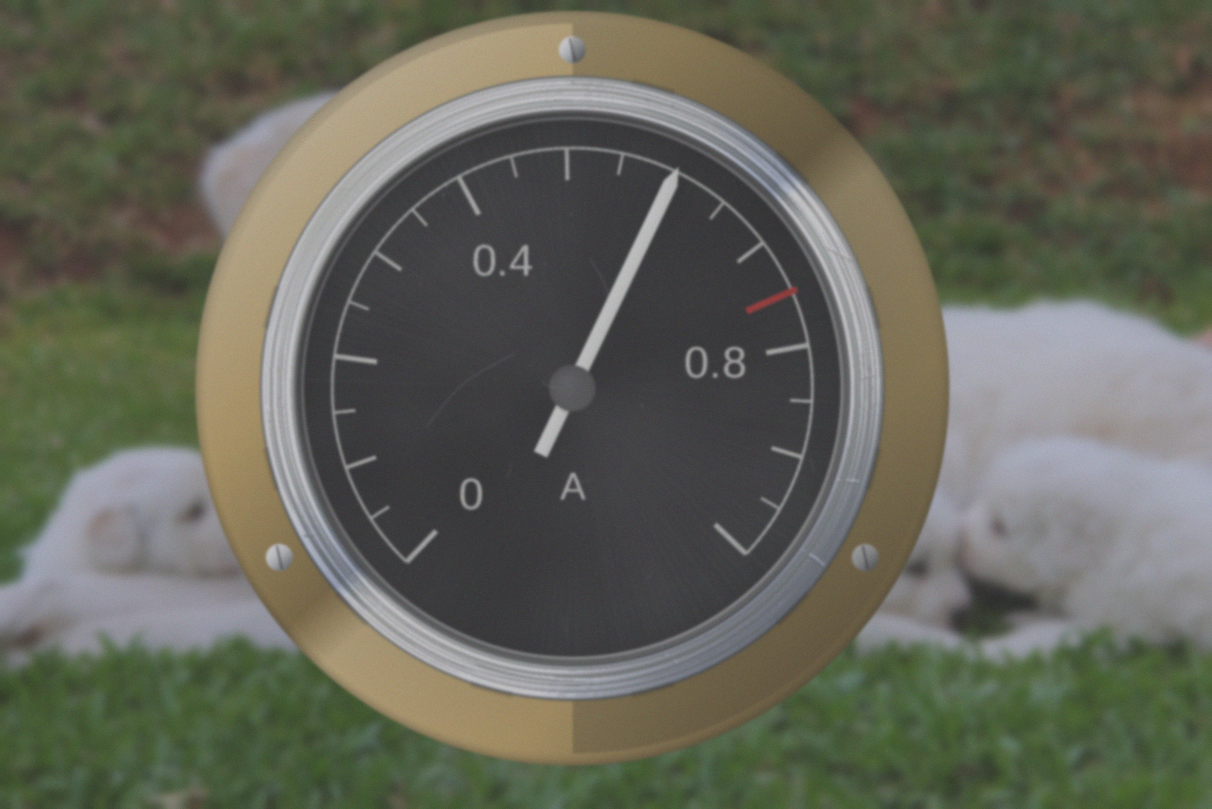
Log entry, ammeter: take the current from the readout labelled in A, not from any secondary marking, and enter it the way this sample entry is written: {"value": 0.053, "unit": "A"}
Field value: {"value": 0.6, "unit": "A"}
